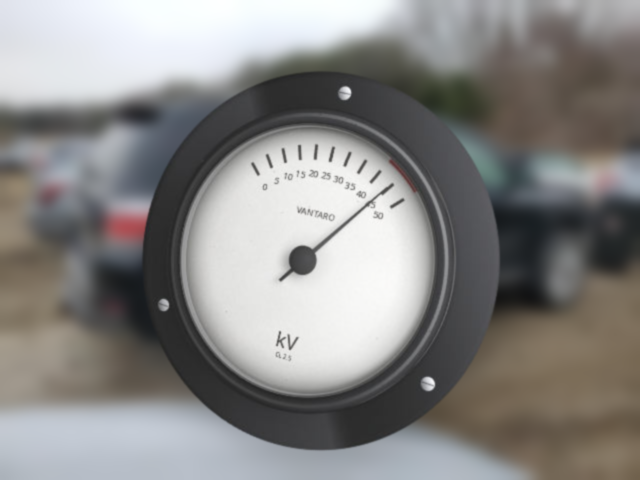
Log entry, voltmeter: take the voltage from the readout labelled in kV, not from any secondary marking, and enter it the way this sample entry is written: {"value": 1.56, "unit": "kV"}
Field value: {"value": 45, "unit": "kV"}
